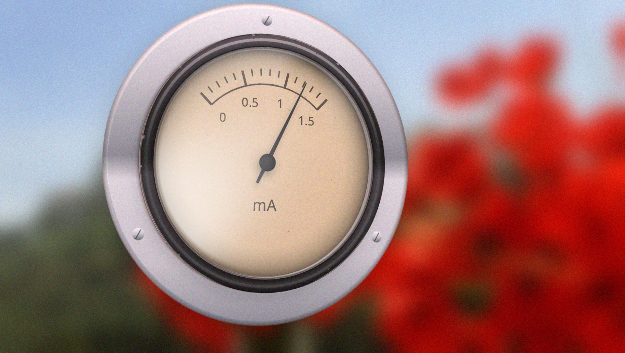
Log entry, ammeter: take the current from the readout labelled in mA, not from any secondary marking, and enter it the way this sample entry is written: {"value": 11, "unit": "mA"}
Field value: {"value": 1.2, "unit": "mA"}
